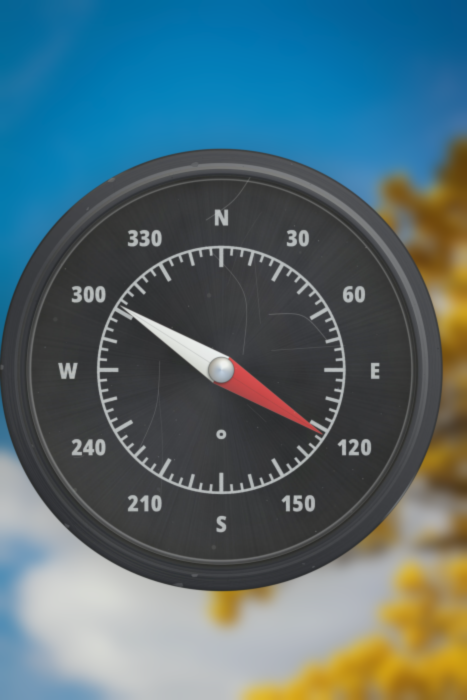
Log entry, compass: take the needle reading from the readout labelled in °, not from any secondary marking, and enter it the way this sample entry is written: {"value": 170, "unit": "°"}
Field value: {"value": 122.5, "unit": "°"}
